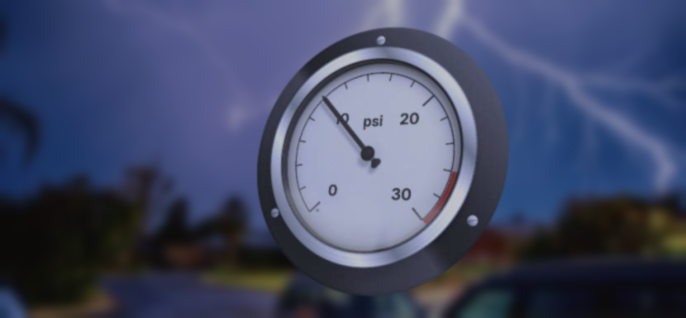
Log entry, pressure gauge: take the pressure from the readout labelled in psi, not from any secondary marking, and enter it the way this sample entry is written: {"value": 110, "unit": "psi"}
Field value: {"value": 10, "unit": "psi"}
